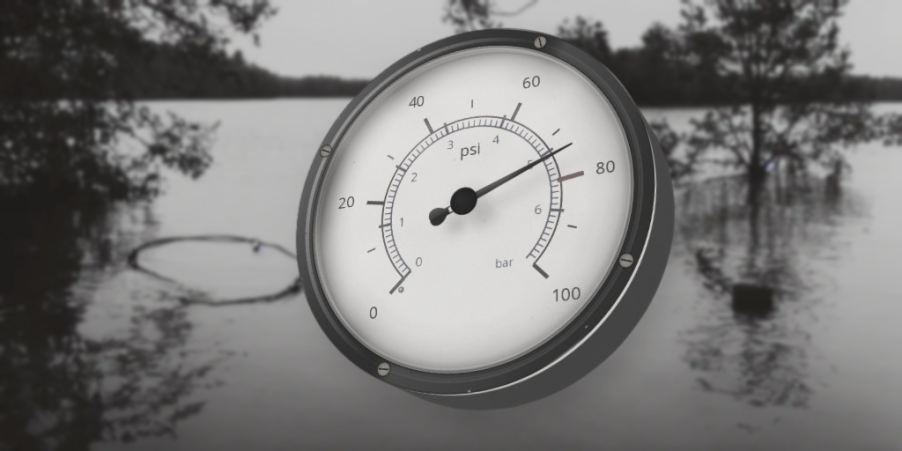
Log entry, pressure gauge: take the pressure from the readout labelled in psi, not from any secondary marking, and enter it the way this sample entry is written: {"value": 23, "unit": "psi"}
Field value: {"value": 75, "unit": "psi"}
